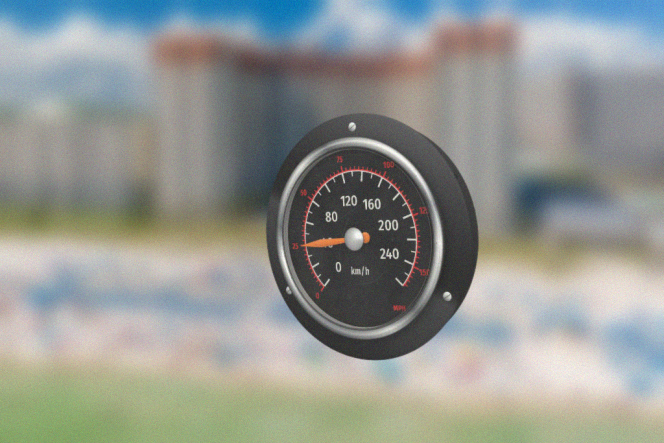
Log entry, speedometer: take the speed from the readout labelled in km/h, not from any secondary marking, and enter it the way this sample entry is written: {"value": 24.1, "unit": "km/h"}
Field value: {"value": 40, "unit": "km/h"}
